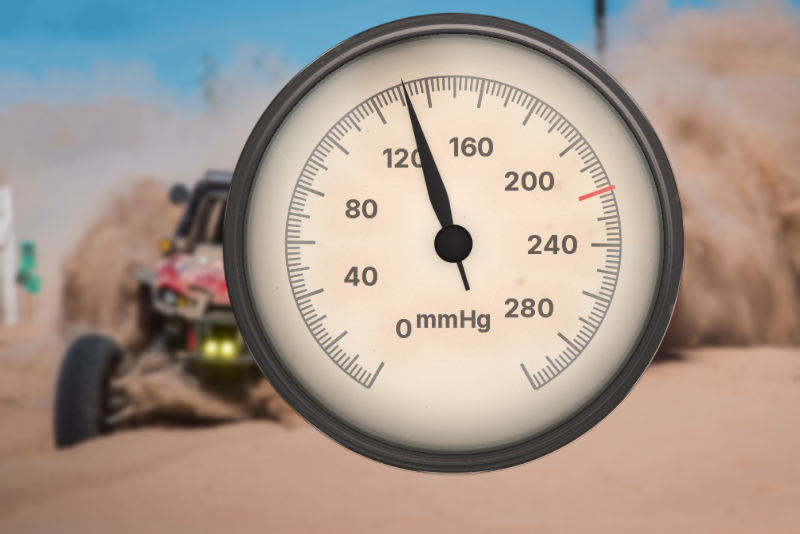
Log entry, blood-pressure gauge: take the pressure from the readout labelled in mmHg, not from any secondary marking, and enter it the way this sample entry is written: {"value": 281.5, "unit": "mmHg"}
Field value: {"value": 132, "unit": "mmHg"}
